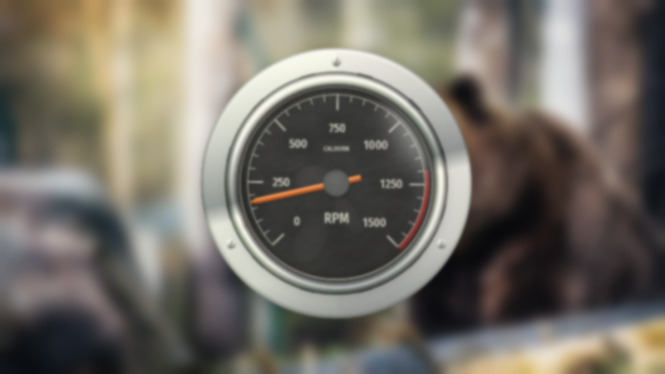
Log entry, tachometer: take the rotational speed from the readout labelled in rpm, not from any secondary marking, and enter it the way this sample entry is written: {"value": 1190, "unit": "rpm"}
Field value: {"value": 175, "unit": "rpm"}
